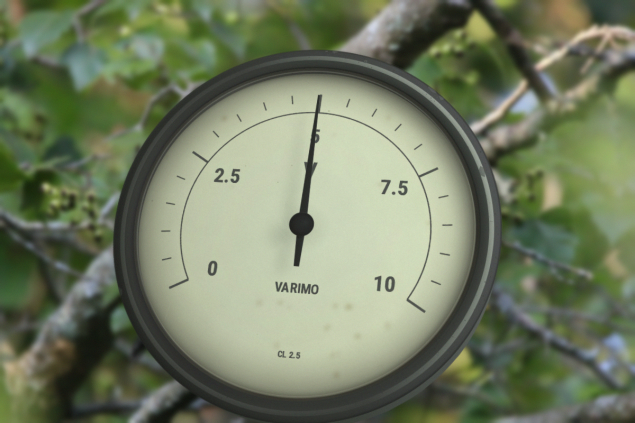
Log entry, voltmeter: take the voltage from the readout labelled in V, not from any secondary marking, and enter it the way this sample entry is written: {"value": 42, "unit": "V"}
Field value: {"value": 5, "unit": "V"}
